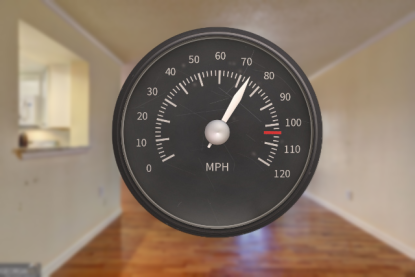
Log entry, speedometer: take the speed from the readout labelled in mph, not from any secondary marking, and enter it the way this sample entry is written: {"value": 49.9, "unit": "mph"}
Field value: {"value": 74, "unit": "mph"}
